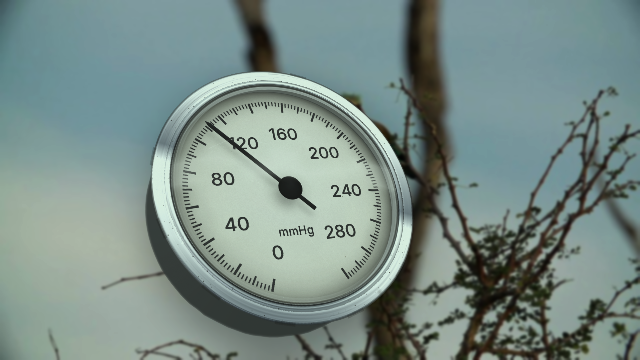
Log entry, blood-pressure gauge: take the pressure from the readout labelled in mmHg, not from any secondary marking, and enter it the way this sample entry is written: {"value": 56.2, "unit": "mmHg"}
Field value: {"value": 110, "unit": "mmHg"}
